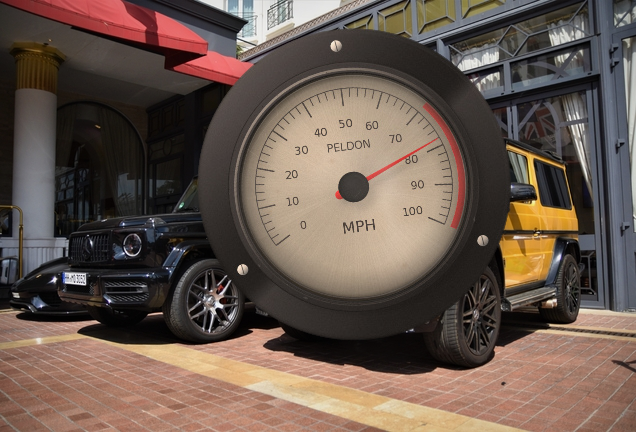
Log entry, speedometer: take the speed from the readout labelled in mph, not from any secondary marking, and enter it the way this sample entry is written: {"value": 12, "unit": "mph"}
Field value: {"value": 78, "unit": "mph"}
